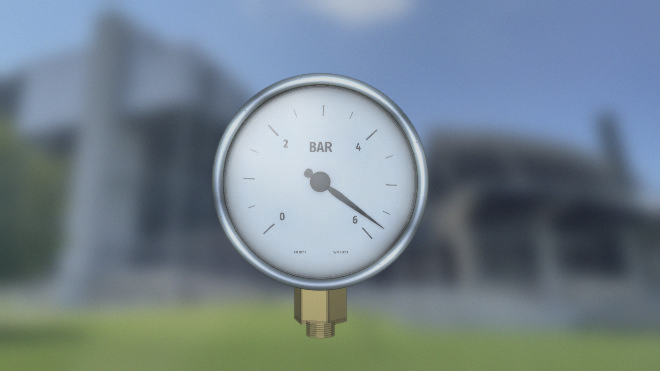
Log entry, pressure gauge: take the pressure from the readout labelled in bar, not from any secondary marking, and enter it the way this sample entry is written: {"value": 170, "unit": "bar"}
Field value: {"value": 5.75, "unit": "bar"}
